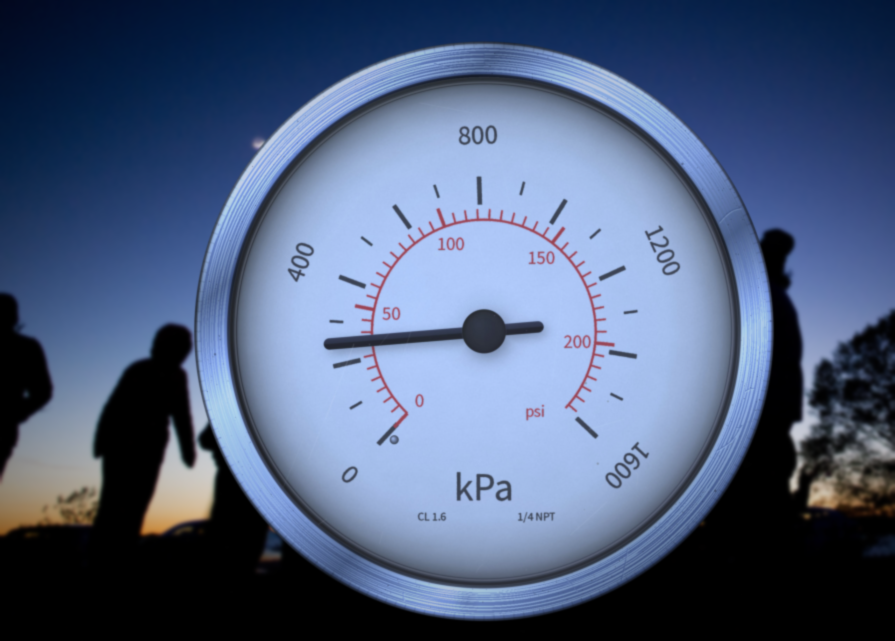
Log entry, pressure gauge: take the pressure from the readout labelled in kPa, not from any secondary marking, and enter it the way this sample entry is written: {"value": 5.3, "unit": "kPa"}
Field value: {"value": 250, "unit": "kPa"}
